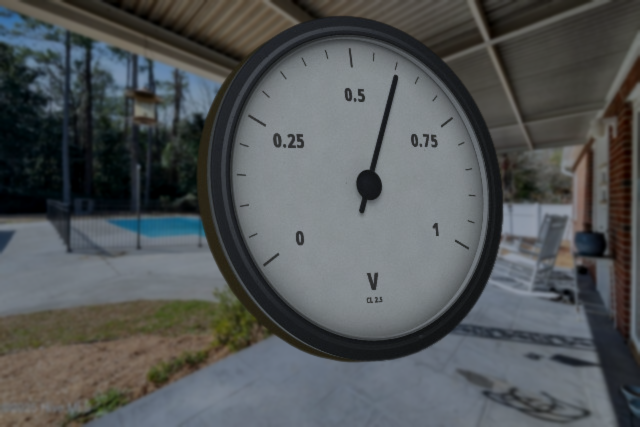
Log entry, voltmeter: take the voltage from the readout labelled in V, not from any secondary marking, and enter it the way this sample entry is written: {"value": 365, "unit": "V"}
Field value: {"value": 0.6, "unit": "V"}
